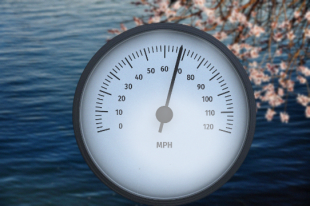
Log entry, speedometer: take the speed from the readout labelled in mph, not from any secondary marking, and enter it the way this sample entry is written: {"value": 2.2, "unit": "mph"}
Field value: {"value": 68, "unit": "mph"}
